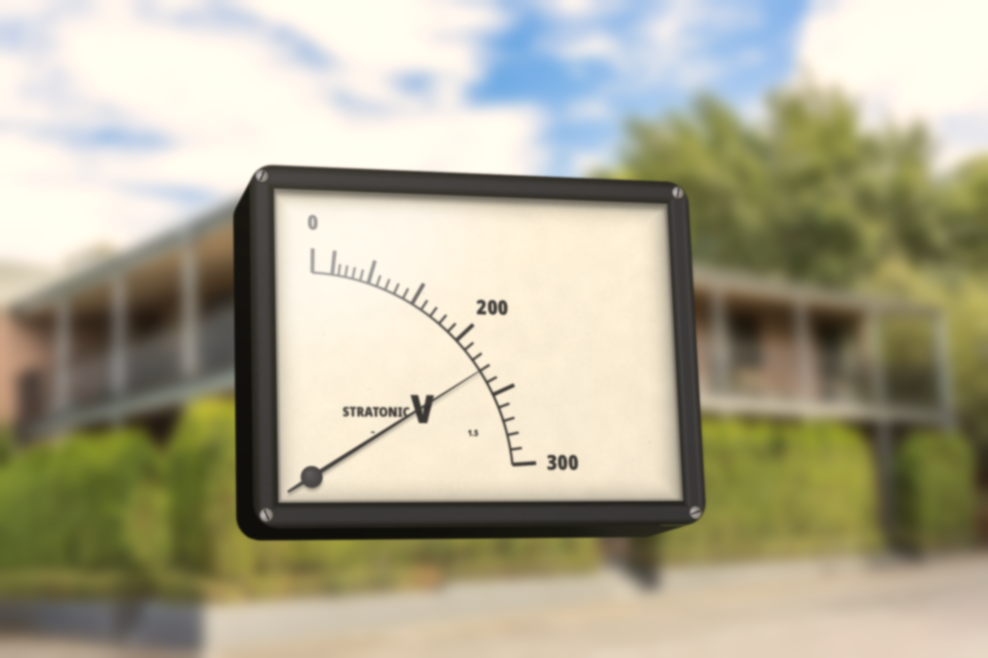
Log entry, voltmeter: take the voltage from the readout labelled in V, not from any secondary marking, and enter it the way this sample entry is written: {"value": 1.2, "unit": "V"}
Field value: {"value": 230, "unit": "V"}
